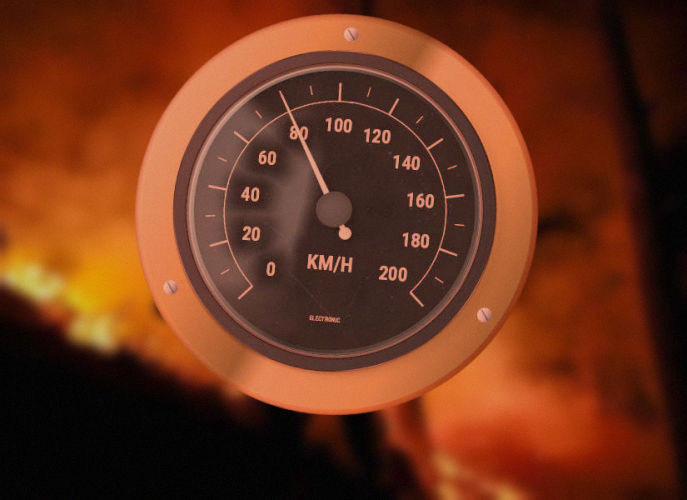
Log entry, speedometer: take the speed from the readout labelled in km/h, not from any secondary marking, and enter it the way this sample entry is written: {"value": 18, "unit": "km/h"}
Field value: {"value": 80, "unit": "km/h"}
